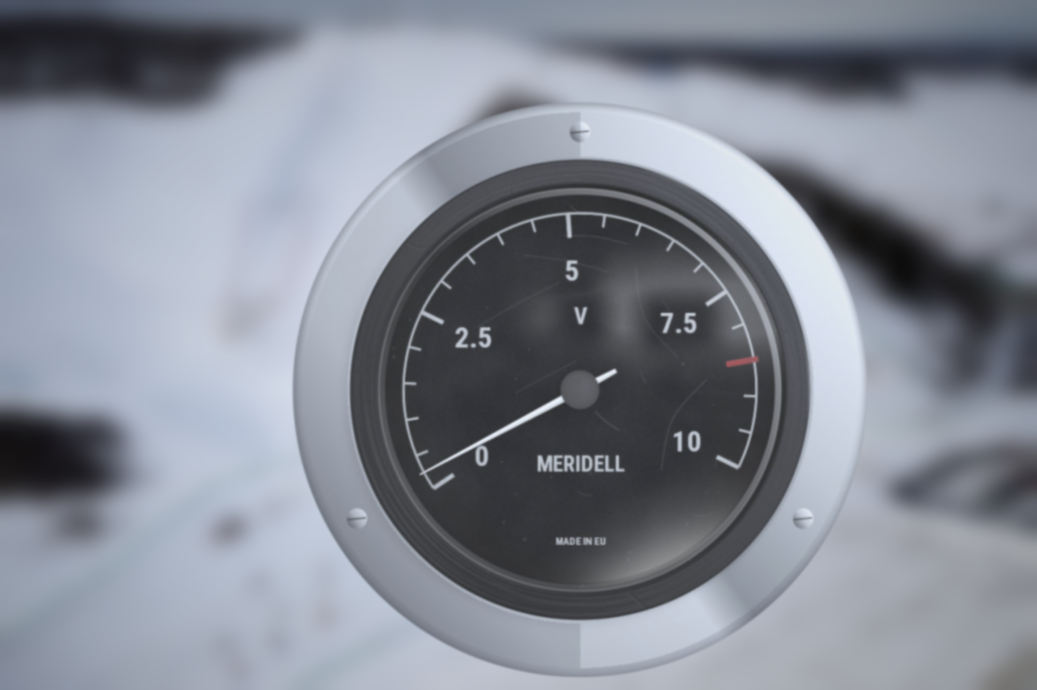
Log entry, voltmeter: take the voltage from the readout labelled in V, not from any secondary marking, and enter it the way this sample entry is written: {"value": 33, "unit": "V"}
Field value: {"value": 0.25, "unit": "V"}
